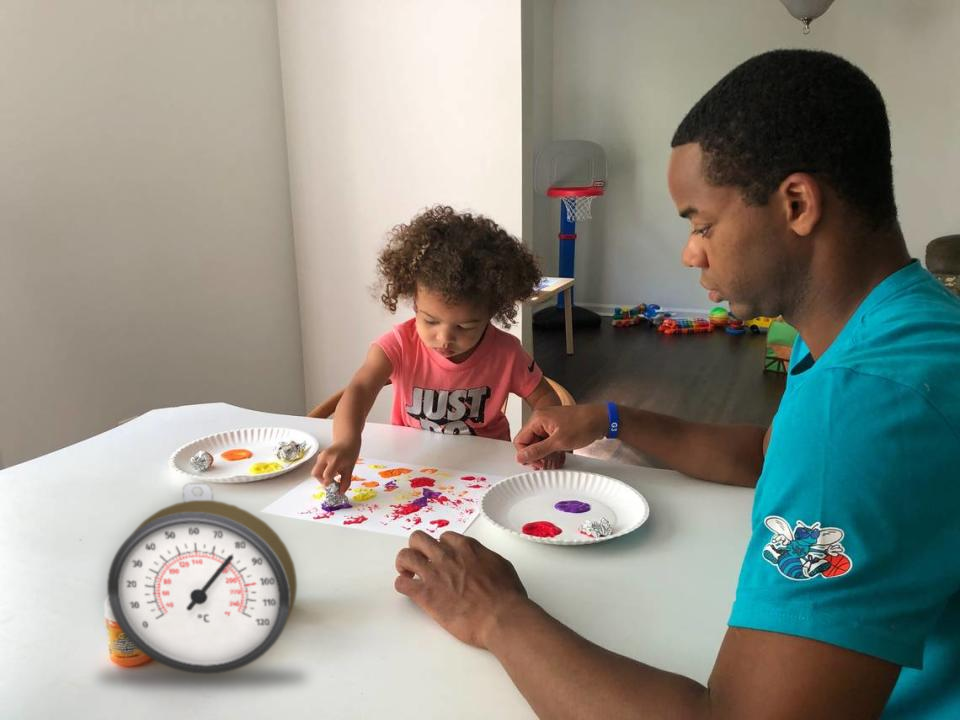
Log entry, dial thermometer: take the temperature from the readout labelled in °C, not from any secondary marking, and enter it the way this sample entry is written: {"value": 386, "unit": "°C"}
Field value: {"value": 80, "unit": "°C"}
